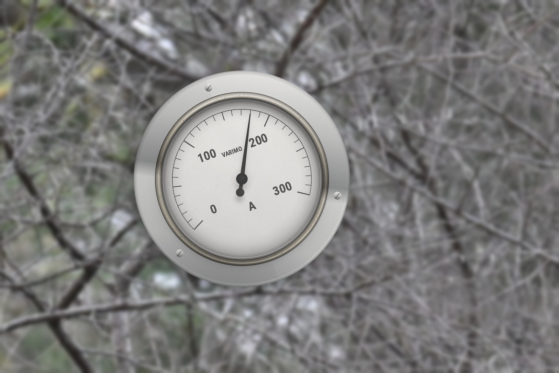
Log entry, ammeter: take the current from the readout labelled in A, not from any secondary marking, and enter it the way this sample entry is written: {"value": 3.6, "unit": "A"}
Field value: {"value": 180, "unit": "A"}
